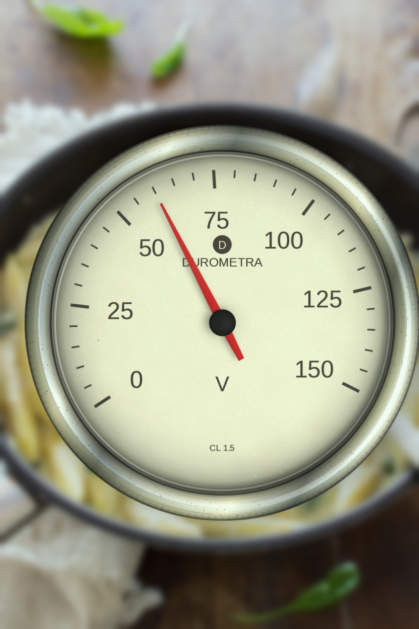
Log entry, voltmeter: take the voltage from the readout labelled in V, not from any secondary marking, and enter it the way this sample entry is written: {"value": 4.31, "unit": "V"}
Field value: {"value": 60, "unit": "V"}
